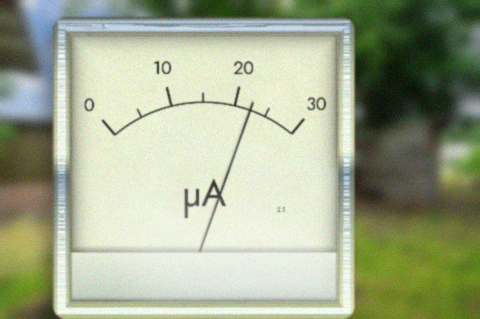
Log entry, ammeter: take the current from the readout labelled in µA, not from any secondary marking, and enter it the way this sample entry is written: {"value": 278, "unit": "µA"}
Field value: {"value": 22.5, "unit": "µA"}
